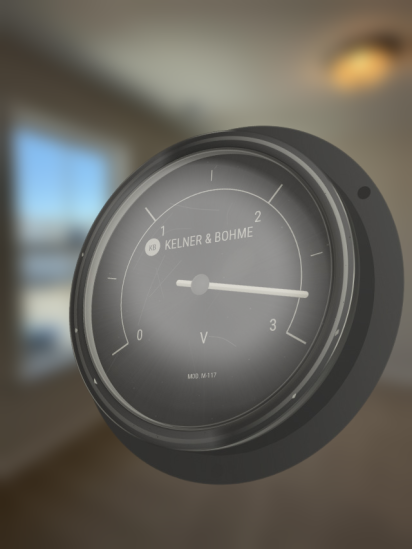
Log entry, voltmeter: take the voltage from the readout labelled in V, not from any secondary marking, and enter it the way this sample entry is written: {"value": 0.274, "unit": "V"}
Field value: {"value": 2.75, "unit": "V"}
